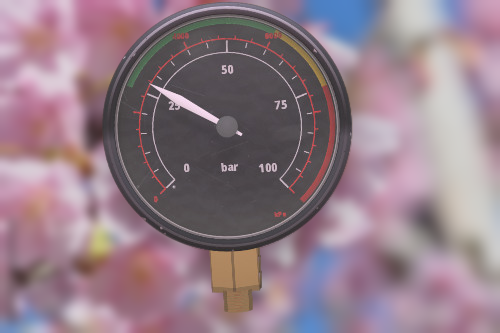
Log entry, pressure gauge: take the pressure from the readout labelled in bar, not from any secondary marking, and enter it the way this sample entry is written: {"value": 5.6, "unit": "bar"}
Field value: {"value": 27.5, "unit": "bar"}
